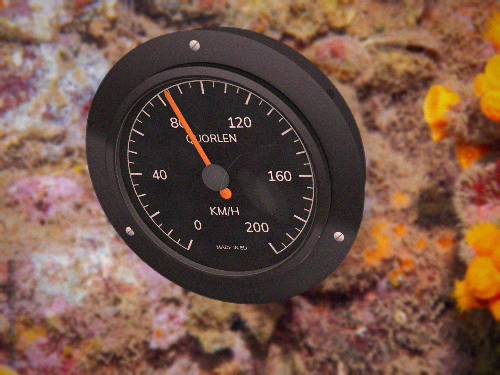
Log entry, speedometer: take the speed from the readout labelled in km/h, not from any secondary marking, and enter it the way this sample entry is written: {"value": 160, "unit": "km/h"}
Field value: {"value": 85, "unit": "km/h"}
